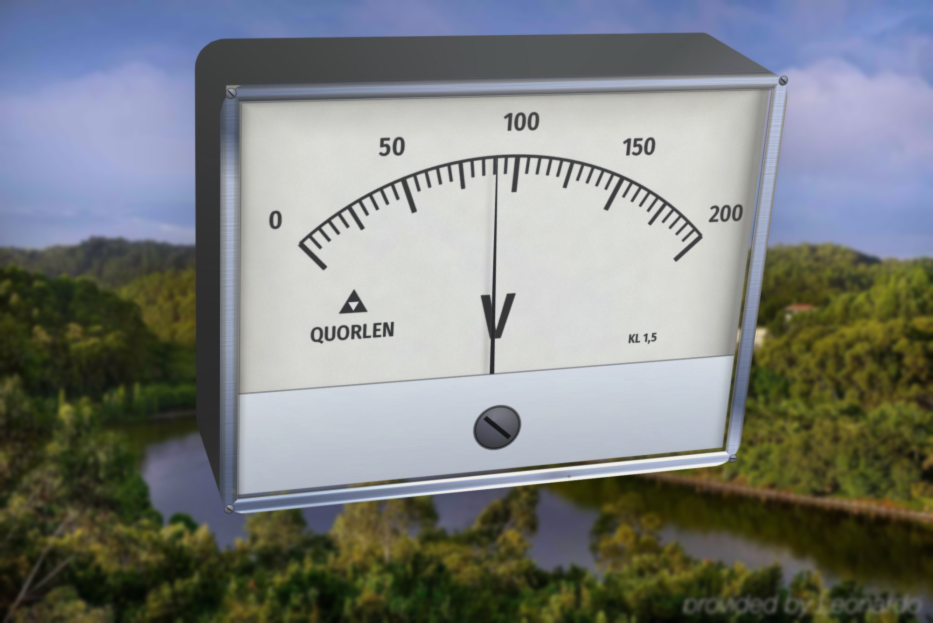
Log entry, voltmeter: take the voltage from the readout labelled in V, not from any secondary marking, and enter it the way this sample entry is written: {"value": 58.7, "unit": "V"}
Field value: {"value": 90, "unit": "V"}
